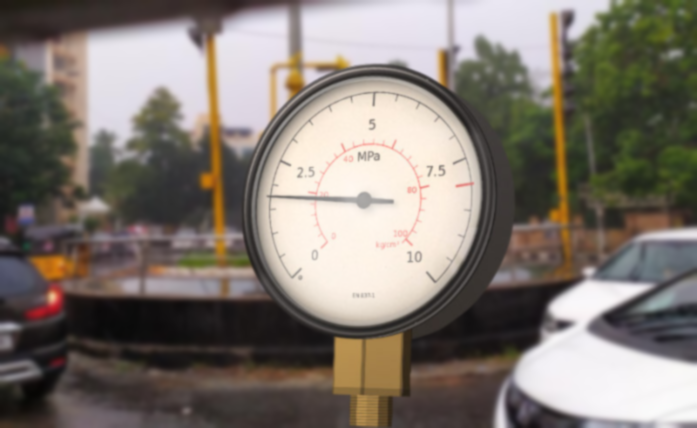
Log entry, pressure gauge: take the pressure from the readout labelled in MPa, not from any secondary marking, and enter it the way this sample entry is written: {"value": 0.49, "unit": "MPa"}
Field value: {"value": 1.75, "unit": "MPa"}
